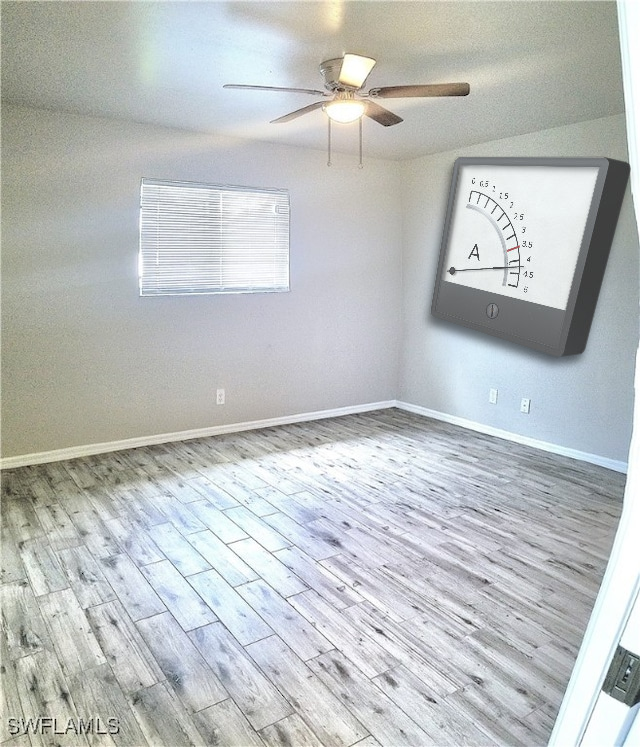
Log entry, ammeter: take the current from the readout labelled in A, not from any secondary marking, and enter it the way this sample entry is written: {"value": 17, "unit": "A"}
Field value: {"value": 4.25, "unit": "A"}
